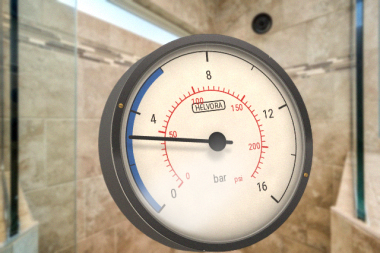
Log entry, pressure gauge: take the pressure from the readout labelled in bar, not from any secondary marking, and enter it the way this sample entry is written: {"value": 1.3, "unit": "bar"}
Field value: {"value": 3, "unit": "bar"}
